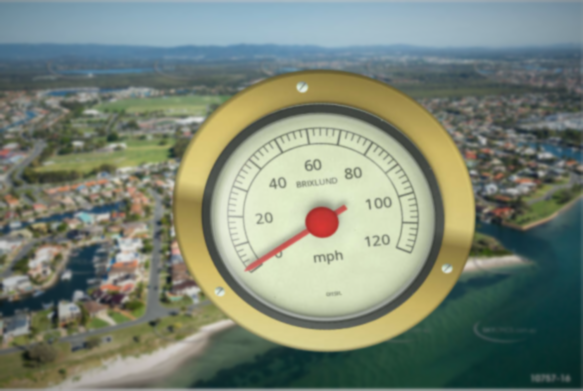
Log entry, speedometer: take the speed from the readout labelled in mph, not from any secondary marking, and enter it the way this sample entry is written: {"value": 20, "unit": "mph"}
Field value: {"value": 2, "unit": "mph"}
